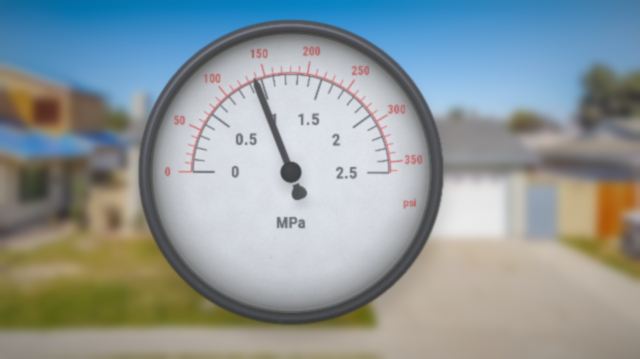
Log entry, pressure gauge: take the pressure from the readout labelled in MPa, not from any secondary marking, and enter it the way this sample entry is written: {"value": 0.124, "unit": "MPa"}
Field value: {"value": 0.95, "unit": "MPa"}
